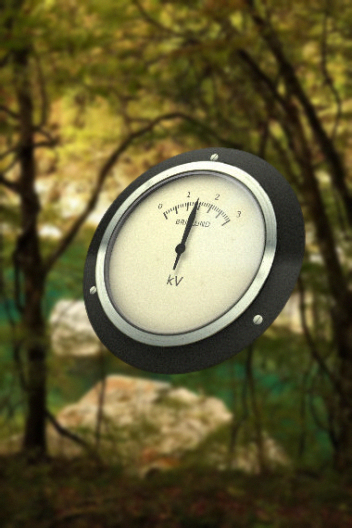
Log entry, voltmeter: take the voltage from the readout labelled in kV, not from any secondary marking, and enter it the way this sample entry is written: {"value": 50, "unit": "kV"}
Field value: {"value": 1.5, "unit": "kV"}
